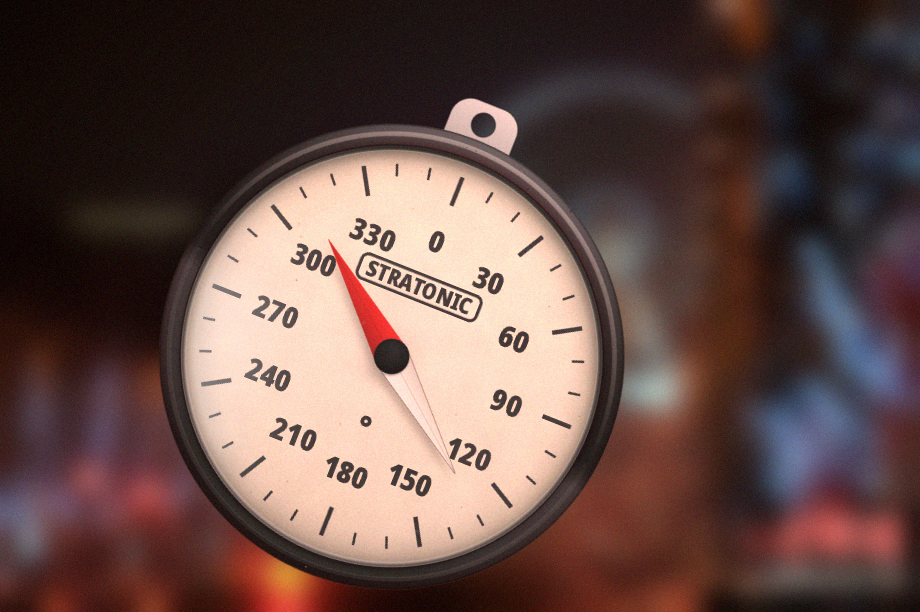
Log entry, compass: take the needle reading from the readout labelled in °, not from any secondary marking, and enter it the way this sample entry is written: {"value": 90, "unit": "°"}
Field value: {"value": 310, "unit": "°"}
